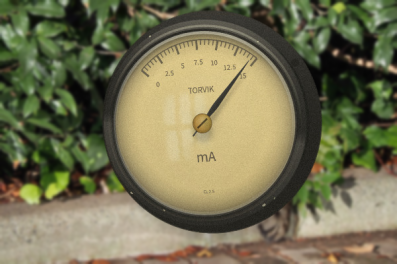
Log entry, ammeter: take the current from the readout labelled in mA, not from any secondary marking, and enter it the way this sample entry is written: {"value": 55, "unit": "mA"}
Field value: {"value": 14.5, "unit": "mA"}
